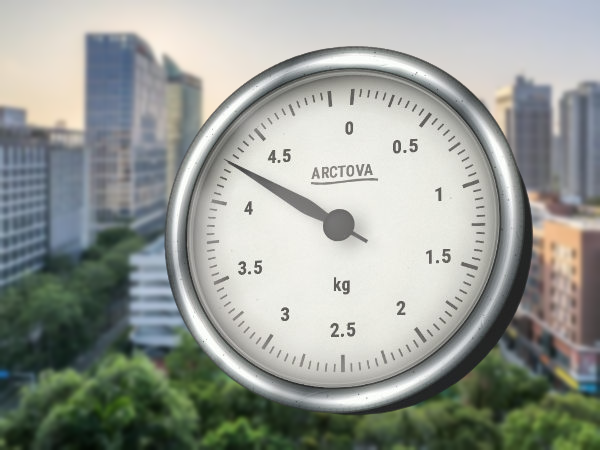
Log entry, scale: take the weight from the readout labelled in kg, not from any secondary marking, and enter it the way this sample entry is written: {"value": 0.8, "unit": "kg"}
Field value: {"value": 4.25, "unit": "kg"}
